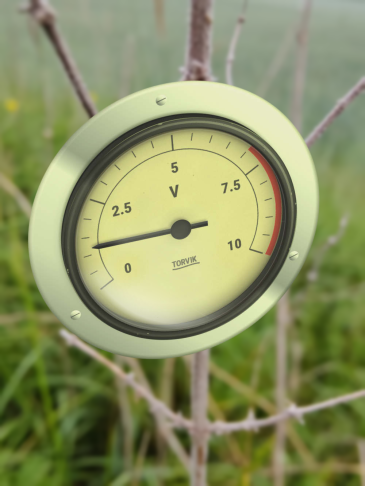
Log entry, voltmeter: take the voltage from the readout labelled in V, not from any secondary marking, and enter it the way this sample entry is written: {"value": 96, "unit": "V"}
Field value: {"value": 1.25, "unit": "V"}
